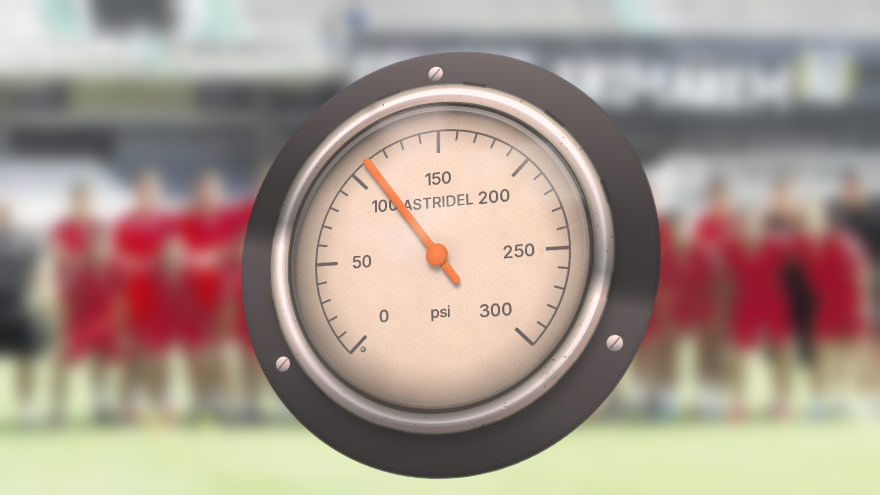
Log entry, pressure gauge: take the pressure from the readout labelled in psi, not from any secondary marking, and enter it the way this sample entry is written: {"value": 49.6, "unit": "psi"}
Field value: {"value": 110, "unit": "psi"}
